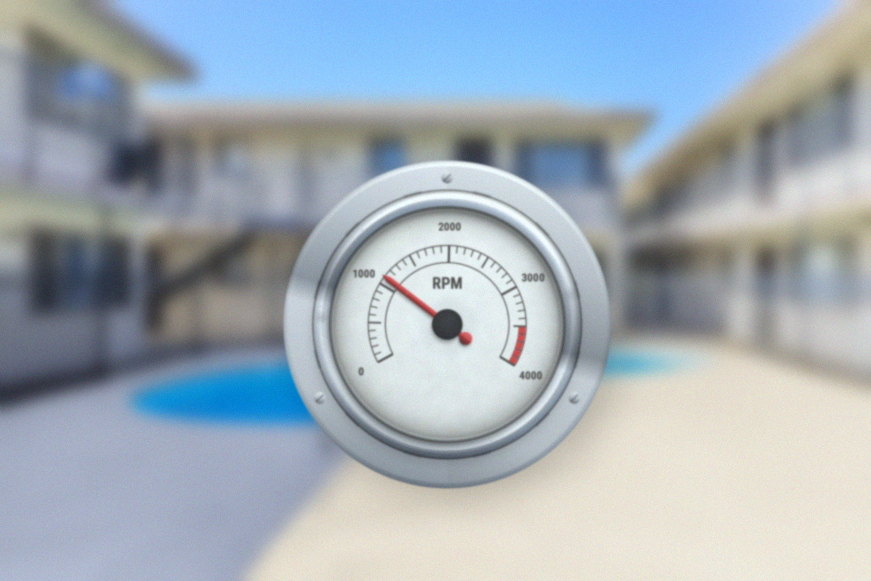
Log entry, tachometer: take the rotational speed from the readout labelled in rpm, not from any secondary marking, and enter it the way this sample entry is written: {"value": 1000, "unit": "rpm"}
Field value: {"value": 1100, "unit": "rpm"}
